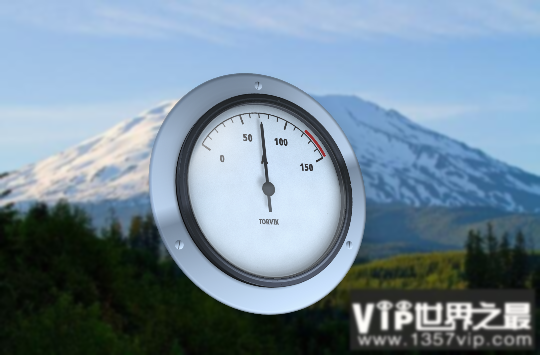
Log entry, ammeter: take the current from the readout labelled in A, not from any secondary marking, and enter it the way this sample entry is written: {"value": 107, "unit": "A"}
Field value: {"value": 70, "unit": "A"}
